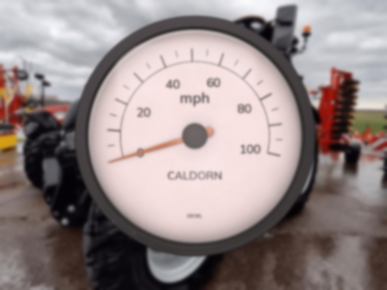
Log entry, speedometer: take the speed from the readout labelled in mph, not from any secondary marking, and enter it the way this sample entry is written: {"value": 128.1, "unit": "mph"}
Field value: {"value": 0, "unit": "mph"}
